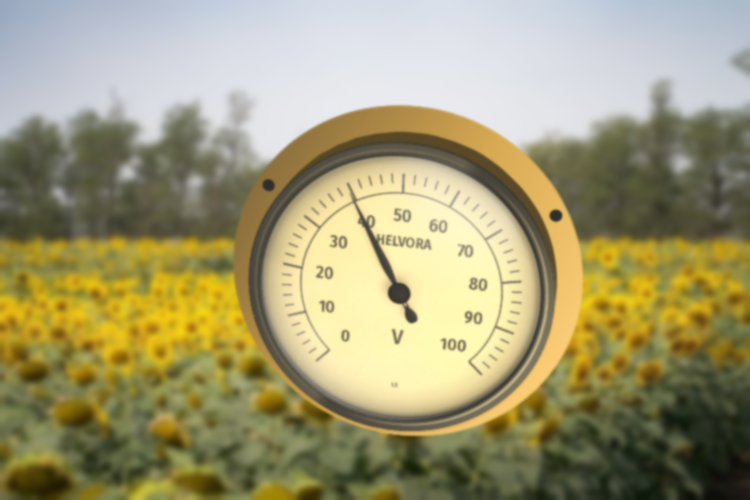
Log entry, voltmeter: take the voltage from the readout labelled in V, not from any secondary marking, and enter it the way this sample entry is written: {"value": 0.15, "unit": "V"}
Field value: {"value": 40, "unit": "V"}
